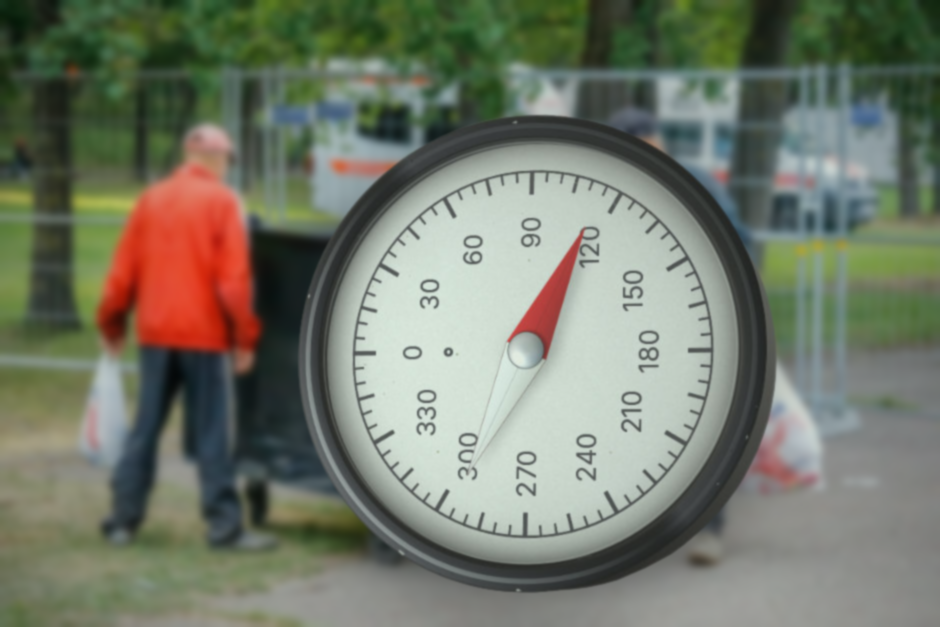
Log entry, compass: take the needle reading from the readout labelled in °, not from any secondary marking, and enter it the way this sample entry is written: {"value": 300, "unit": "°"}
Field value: {"value": 115, "unit": "°"}
